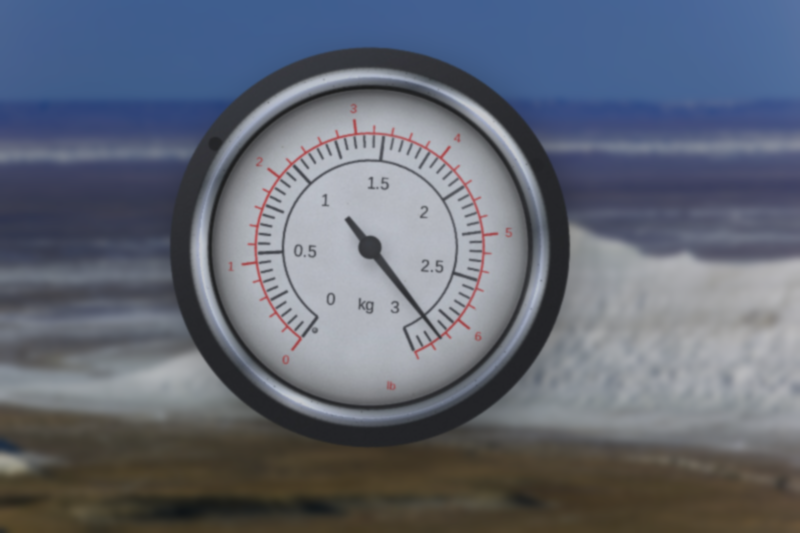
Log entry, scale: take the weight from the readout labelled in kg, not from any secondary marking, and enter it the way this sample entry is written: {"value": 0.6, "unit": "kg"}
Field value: {"value": 2.85, "unit": "kg"}
